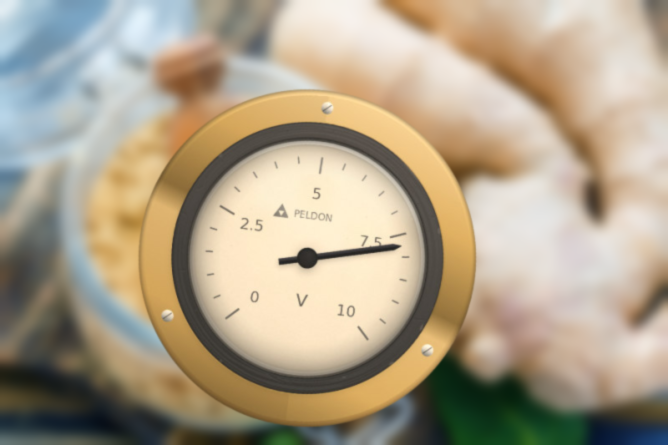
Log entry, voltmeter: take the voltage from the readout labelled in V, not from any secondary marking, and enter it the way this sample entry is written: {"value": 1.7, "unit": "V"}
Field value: {"value": 7.75, "unit": "V"}
